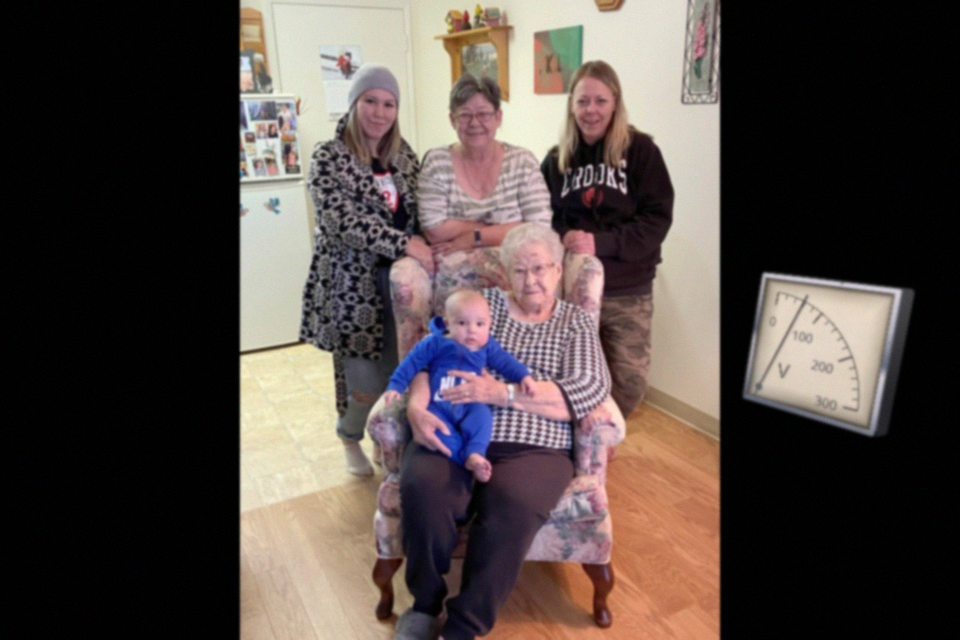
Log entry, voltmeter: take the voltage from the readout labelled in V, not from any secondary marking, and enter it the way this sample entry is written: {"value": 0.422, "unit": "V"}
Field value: {"value": 60, "unit": "V"}
